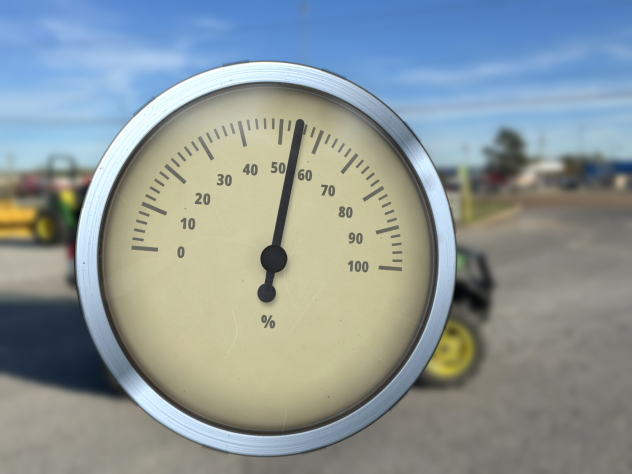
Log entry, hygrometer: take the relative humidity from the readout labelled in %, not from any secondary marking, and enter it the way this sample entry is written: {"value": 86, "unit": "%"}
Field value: {"value": 54, "unit": "%"}
